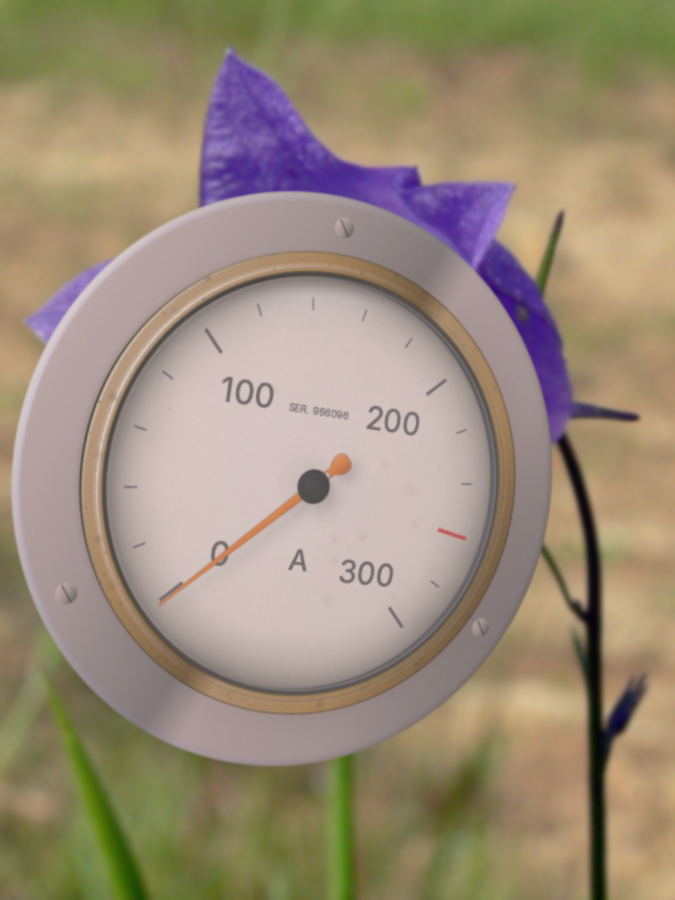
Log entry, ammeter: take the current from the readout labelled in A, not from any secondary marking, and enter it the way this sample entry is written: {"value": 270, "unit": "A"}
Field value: {"value": 0, "unit": "A"}
